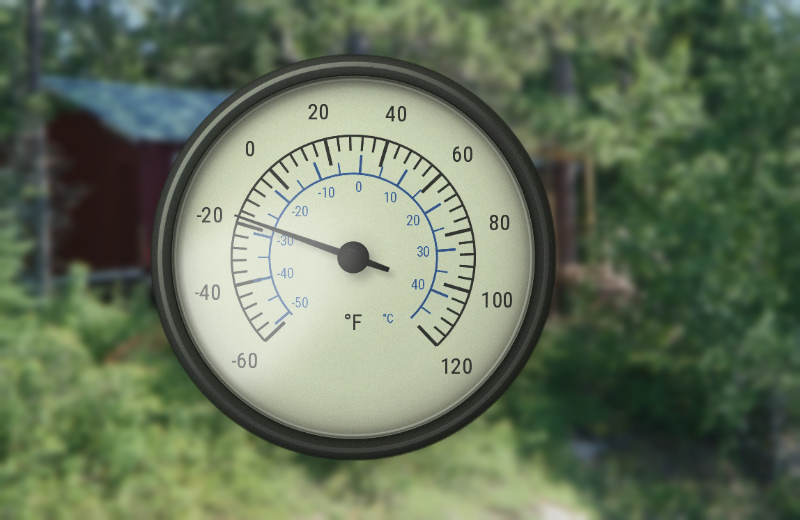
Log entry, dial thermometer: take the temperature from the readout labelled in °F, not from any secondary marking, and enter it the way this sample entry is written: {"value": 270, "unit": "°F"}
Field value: {"value": -18, "unit": "°F"}
